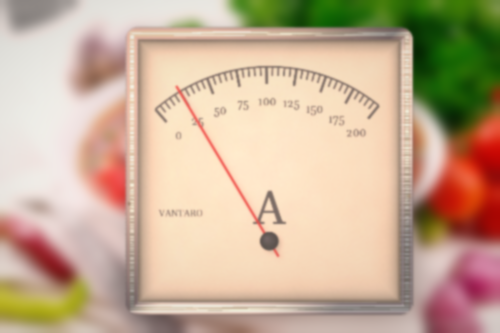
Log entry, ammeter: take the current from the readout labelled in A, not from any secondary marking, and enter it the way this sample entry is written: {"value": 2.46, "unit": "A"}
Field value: {"value": 25, "unit": "A"}
